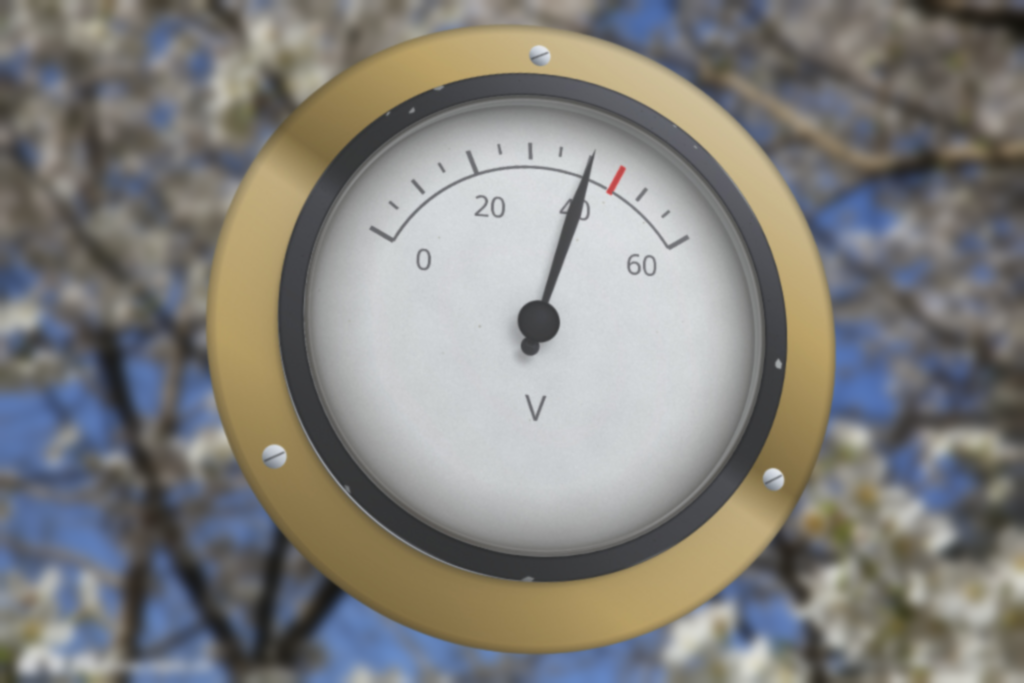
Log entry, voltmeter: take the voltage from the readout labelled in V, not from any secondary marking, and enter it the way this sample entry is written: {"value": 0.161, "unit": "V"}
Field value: {"value": 40, "unit": "V"}
